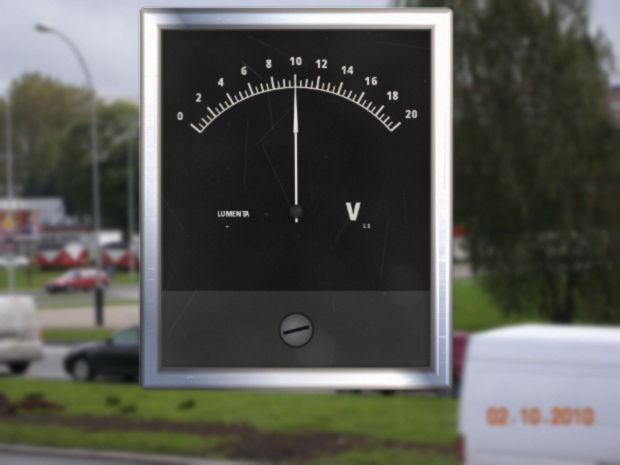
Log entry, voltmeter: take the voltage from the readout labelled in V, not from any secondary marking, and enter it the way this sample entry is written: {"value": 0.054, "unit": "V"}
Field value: {"value": 10, "unit": "V"}
